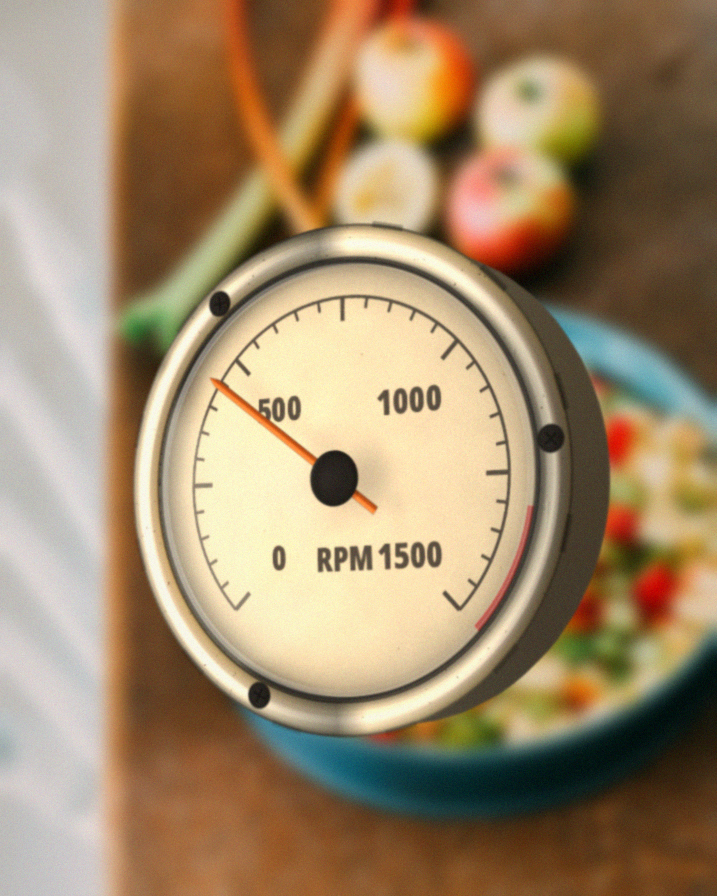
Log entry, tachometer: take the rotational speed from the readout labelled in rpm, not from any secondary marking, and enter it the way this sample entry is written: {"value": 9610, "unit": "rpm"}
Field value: {"value": 450, "unit": "rpm"}
